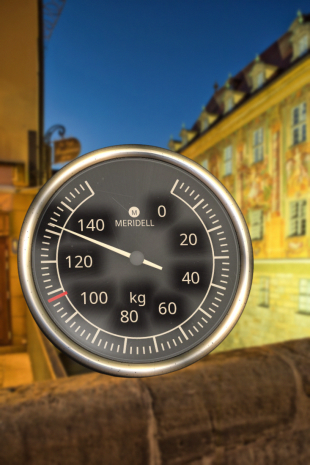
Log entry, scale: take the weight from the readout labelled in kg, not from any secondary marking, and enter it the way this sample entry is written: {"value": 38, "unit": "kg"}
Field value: {"value": 132, "unit": "kg"}
